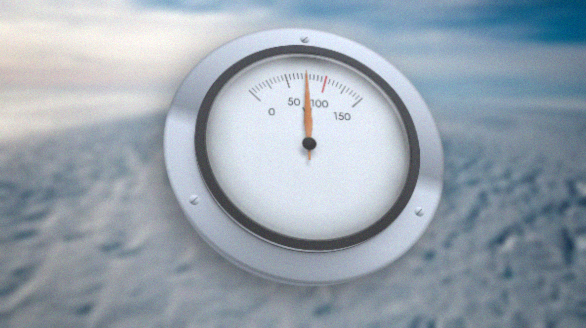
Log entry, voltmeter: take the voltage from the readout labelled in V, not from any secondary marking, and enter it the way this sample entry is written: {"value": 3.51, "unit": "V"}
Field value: {"value": 75, "unit": "V"}
